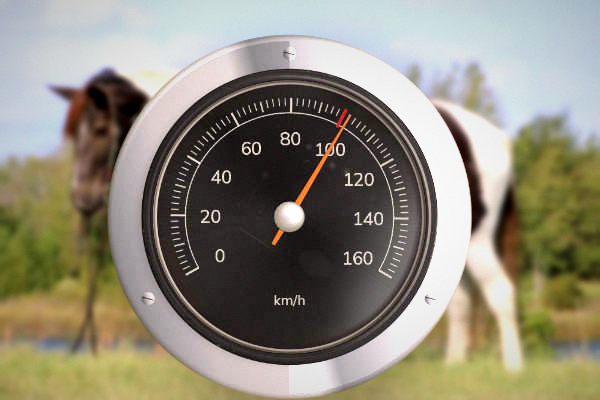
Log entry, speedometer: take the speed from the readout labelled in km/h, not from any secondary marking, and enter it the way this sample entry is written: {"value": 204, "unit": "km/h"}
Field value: {"value": 100, "unit": "km/h"}
